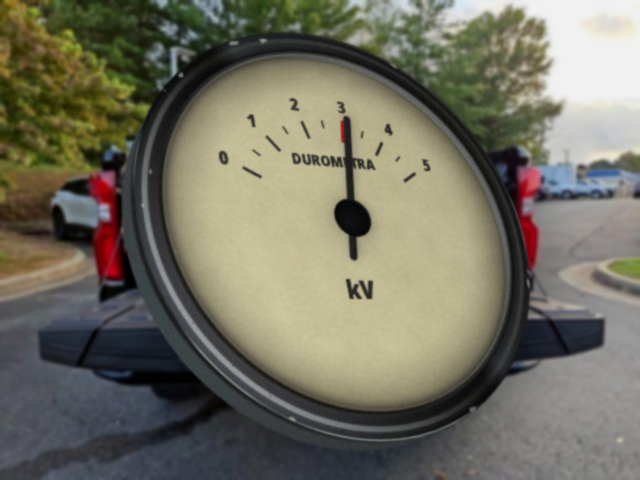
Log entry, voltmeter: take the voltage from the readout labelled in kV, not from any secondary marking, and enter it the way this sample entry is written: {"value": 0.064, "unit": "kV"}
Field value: {"value": 3, "unit": "kV"}
